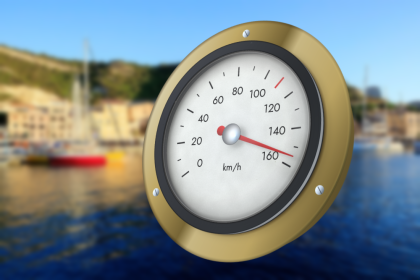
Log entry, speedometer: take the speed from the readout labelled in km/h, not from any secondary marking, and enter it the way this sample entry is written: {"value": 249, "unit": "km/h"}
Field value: {"value": 155, "unit": "km/h"}
